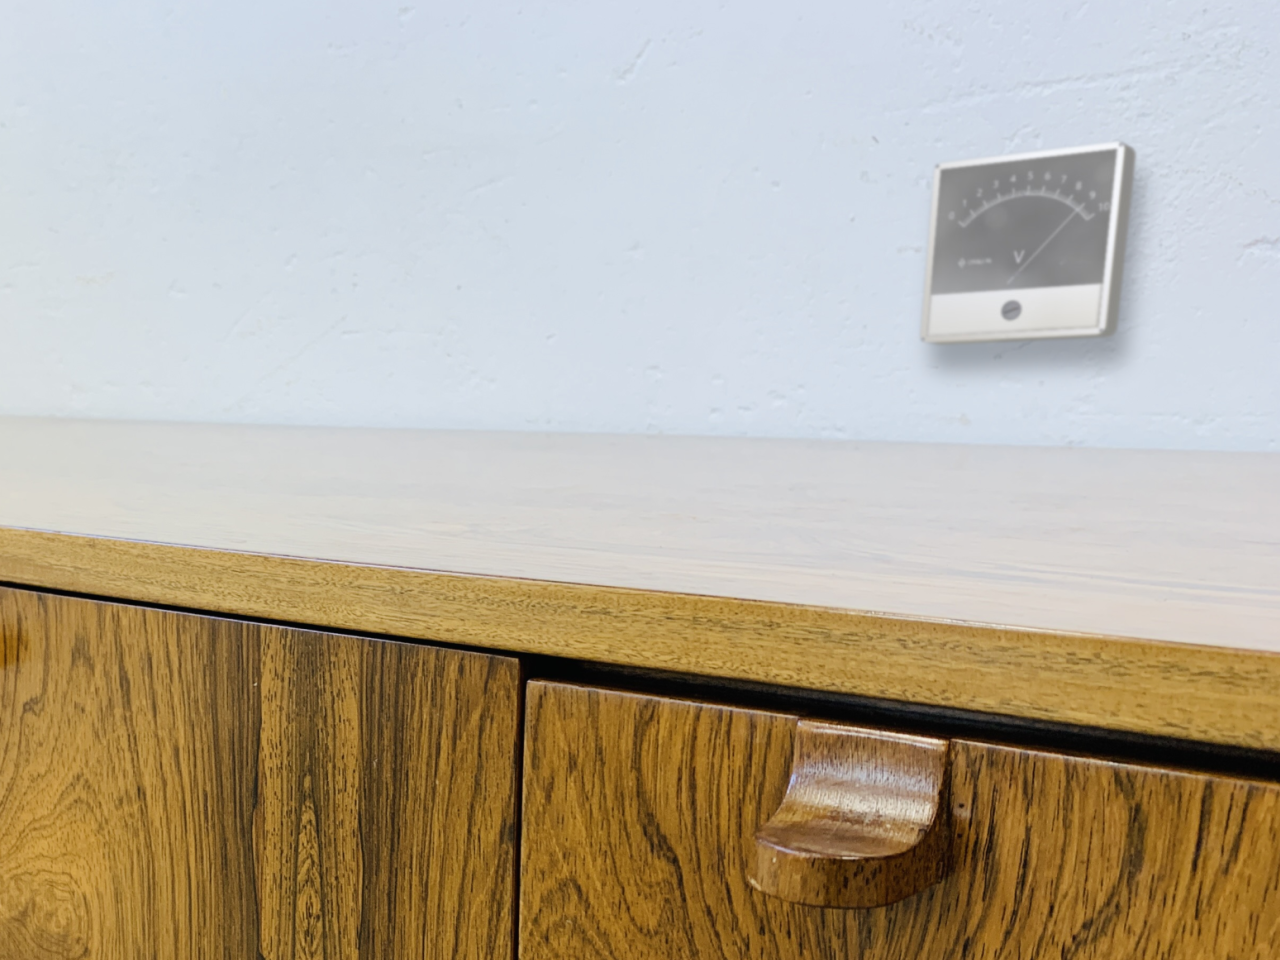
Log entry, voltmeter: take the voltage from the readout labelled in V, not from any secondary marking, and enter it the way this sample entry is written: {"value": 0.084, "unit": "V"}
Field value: {"value": 9, "unit": "V"}
